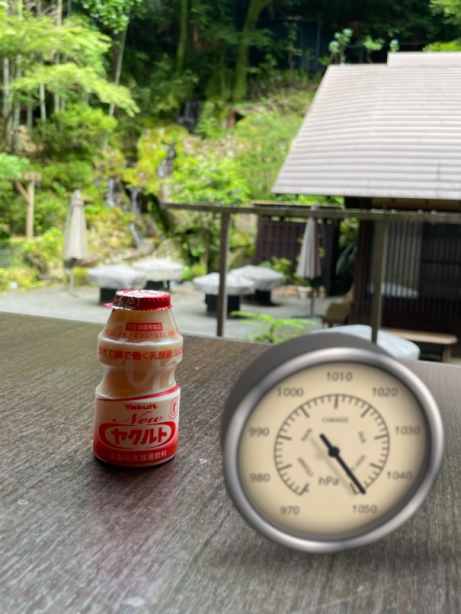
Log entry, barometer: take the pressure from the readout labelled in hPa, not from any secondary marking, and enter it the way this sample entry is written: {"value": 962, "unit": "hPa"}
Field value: {"value": 1048, "unit": "hPa"}
